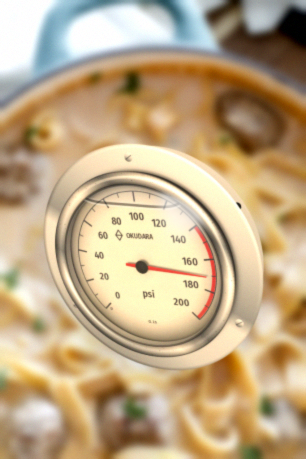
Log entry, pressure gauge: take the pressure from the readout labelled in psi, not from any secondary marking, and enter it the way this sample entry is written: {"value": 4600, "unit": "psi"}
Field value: {"value": 170, "unit": "psi"}
